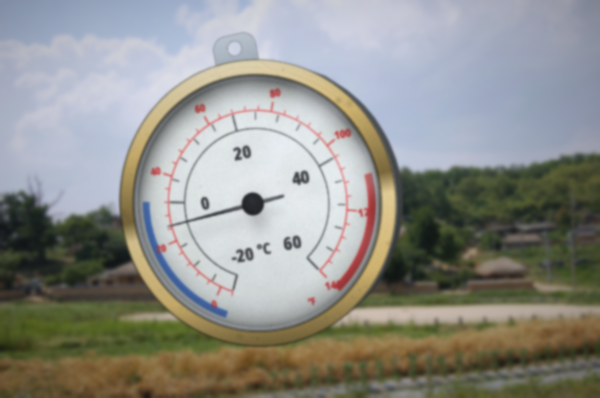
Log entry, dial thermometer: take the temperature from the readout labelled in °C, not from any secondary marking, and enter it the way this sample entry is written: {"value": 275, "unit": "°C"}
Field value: {"value": -4, "unit": "°C"}
